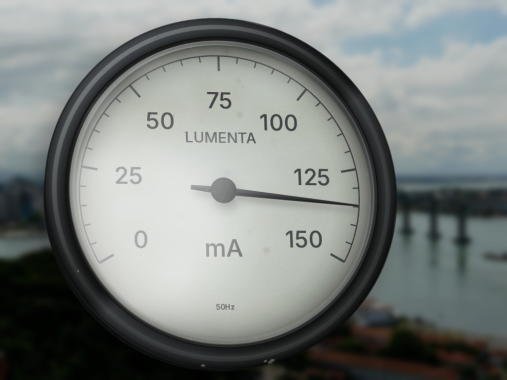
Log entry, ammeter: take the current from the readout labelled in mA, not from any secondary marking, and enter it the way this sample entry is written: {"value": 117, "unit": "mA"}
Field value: {"value": 135, "unit": "mA"}
